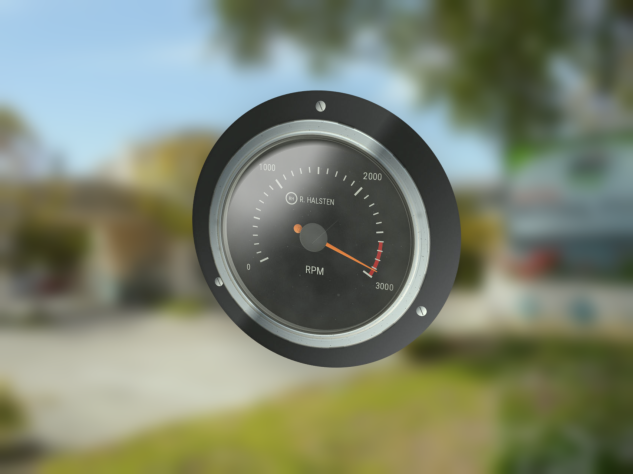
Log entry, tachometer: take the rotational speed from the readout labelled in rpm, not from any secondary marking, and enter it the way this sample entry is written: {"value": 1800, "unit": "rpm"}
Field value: {"value": 2900, "unit": "rpm"}
